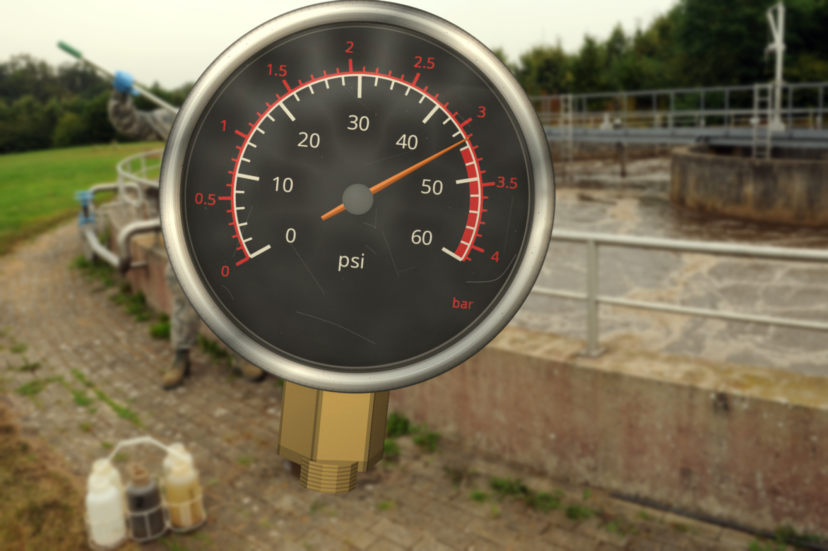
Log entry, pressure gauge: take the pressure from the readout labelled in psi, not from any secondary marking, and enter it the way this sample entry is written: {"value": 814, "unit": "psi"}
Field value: {"value": 45, "unit": "psi"}
